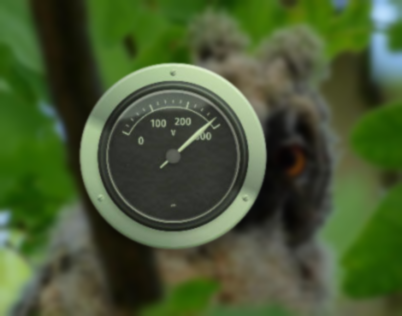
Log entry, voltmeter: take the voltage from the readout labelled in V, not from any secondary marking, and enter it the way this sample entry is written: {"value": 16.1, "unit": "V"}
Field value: {"value": 280, "unit": "V"}
